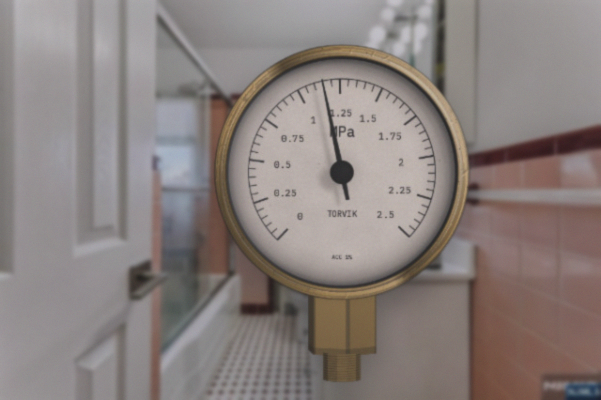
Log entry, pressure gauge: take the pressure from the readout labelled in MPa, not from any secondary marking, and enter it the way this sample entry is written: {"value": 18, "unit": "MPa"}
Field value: {"value": 1.15, "unit": "MPa"}
